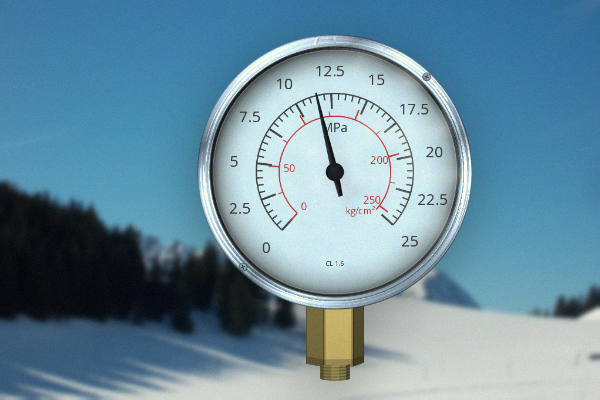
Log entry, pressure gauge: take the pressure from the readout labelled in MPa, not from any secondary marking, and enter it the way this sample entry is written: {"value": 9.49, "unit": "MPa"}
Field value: {"value": 11.5, "unit": "MPa"}
